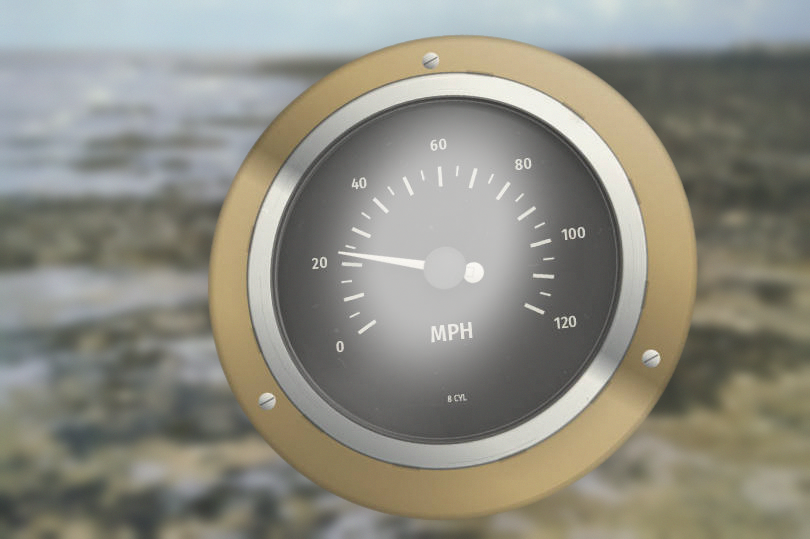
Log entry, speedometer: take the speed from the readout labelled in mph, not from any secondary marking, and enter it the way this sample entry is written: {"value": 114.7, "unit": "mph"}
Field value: {"value": 22.5, "unit": "mph"}
